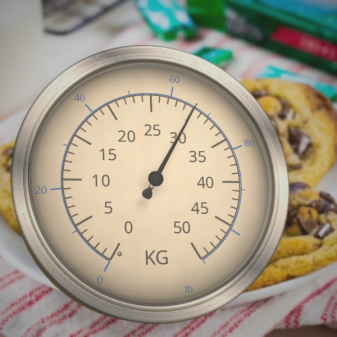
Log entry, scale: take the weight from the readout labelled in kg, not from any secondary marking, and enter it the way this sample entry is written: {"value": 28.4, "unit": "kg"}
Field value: {"value": 30, "unit": "kg"}
